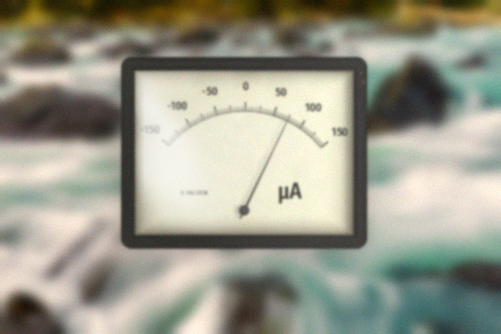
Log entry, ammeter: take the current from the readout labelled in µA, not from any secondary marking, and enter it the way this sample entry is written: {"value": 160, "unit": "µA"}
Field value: {"value": 75, "unit": "µA"}
